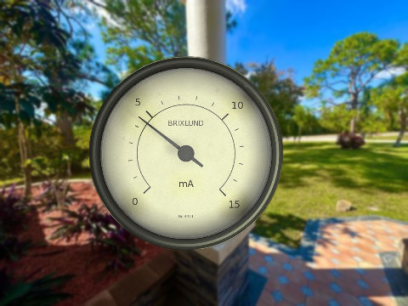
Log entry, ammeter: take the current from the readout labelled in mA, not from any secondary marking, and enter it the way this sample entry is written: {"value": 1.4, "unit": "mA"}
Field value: {"value": 4.5, "unit": "mA"}
